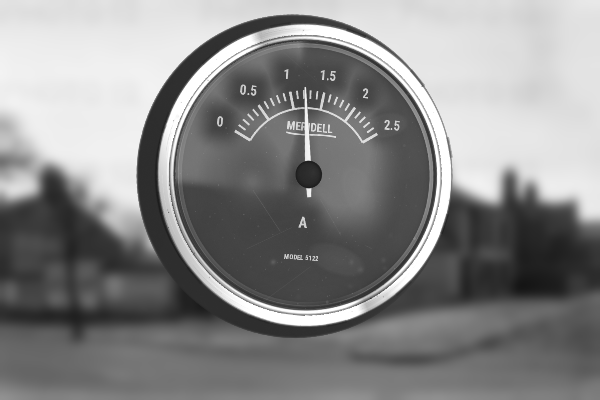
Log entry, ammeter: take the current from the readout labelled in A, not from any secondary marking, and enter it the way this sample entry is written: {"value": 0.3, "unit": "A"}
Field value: {"value": 1.2, "unit": "A"}
